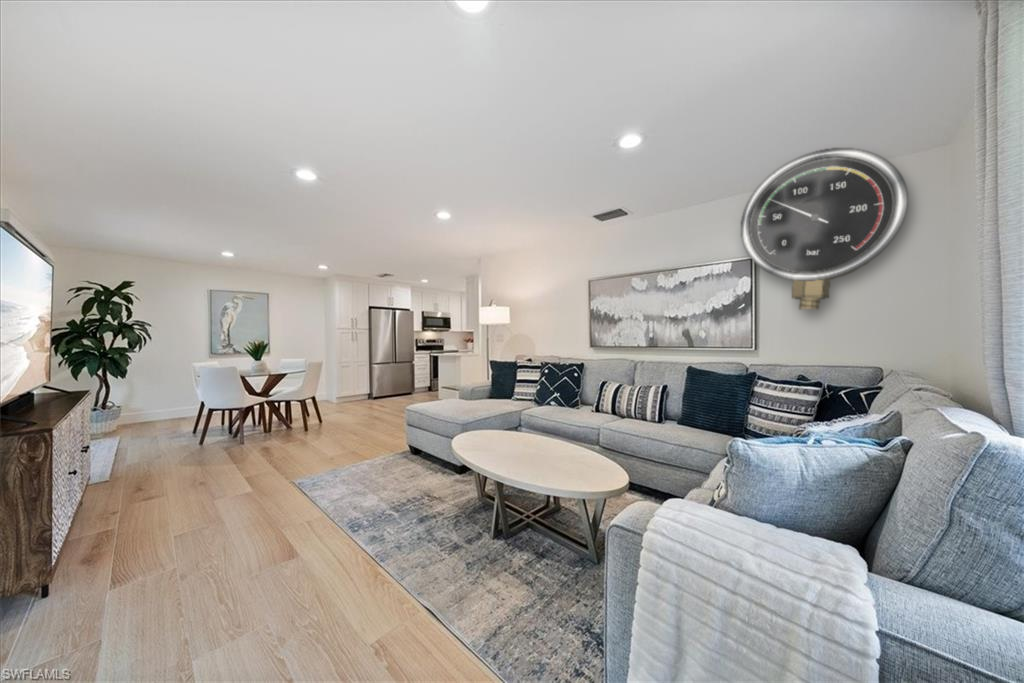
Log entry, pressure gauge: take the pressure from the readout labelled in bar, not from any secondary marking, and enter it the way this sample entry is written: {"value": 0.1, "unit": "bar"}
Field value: {"value": 70, "unit": "bar"}
